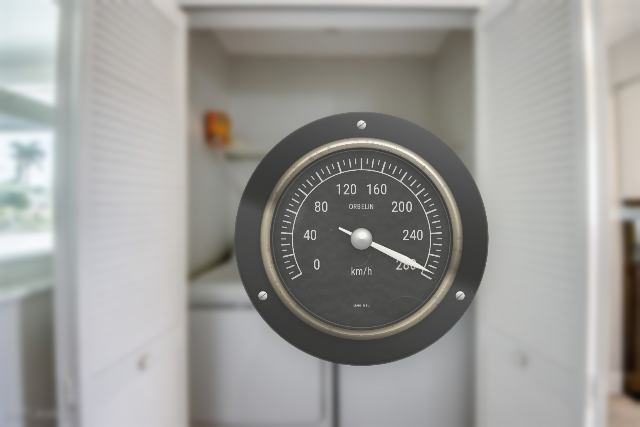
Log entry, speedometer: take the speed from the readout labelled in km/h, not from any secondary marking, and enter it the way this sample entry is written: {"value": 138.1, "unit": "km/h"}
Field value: {"value": 275, "unit": "km/h"}
